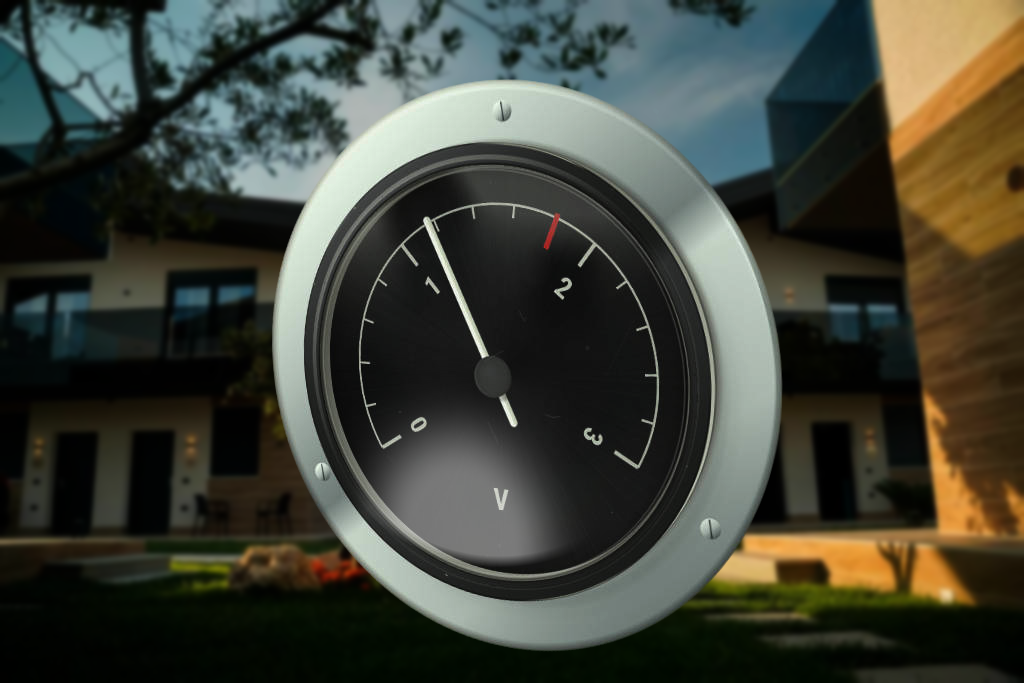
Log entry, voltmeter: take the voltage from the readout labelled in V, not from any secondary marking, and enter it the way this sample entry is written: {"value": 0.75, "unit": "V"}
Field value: {"value": 1.2, "unit": "V"}
